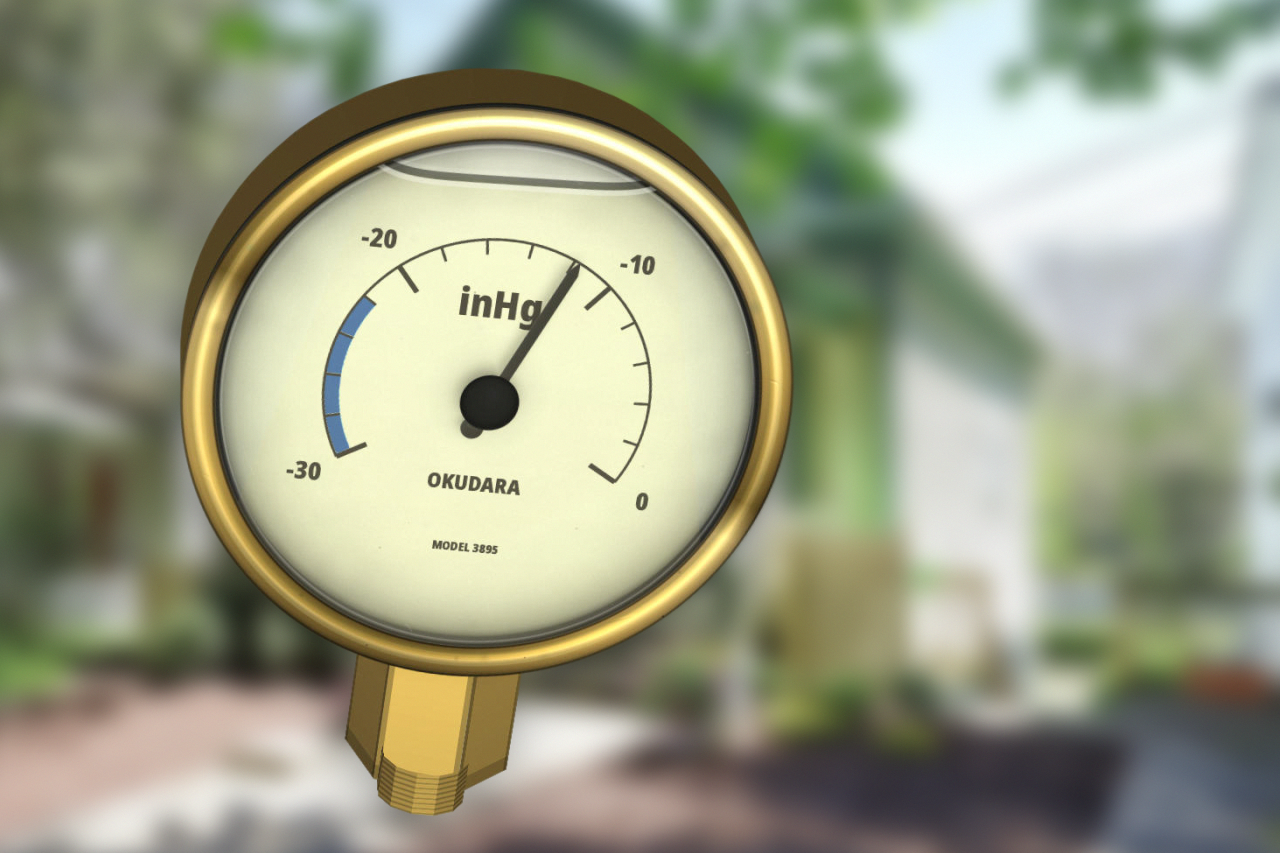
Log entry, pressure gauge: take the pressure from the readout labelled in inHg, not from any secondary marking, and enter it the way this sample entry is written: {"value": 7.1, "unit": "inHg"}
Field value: {"value": -12, "unit": "inHg"}
